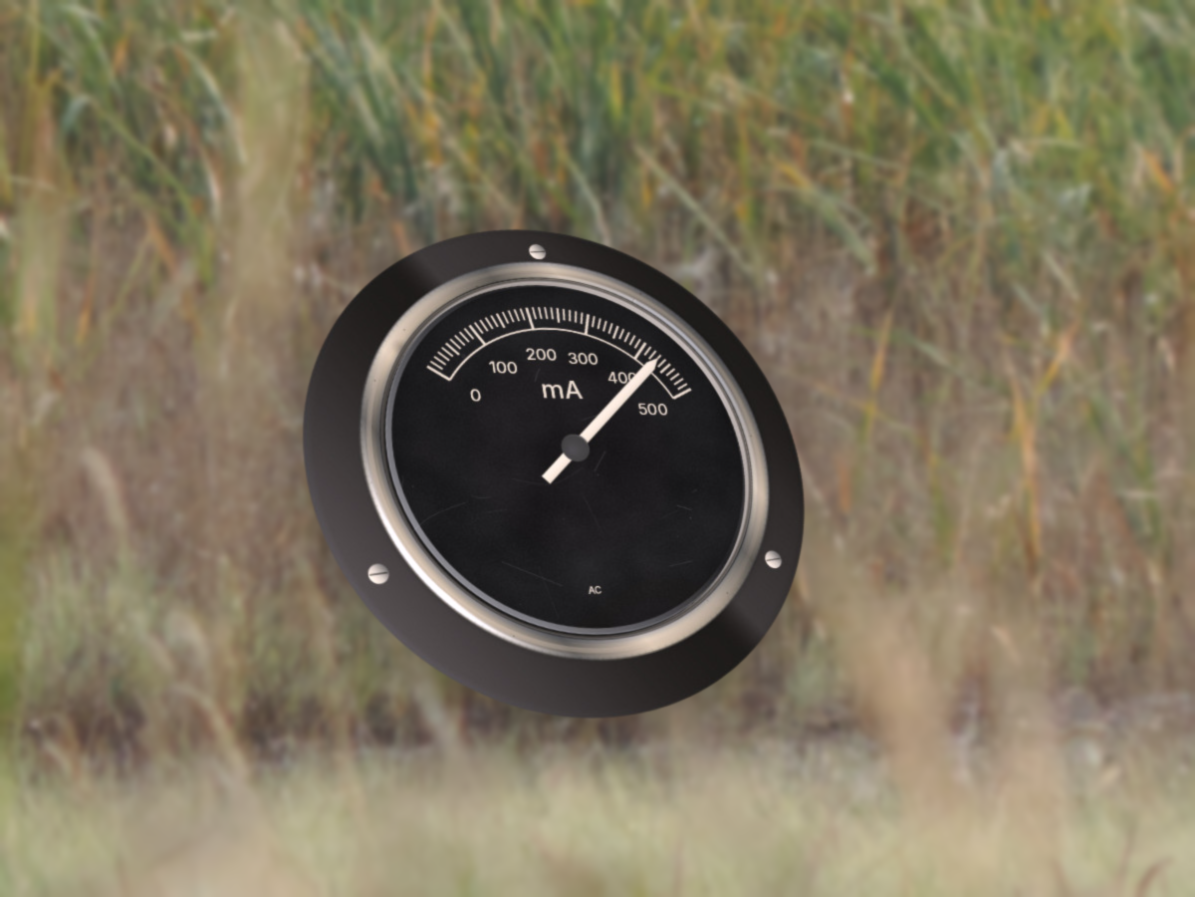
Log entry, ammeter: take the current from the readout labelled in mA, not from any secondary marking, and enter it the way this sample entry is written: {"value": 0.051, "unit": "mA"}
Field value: {"value": 430, "unit": "mA"}
